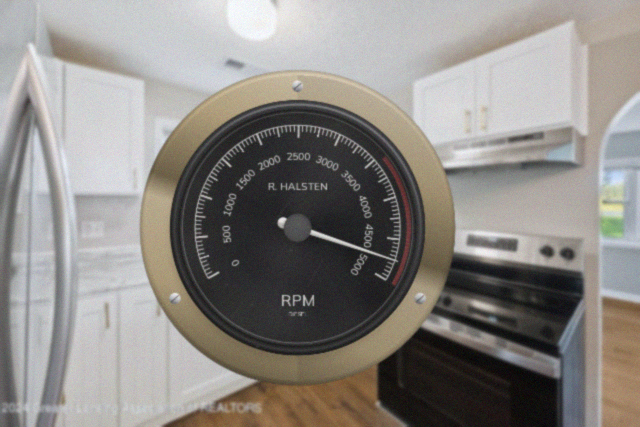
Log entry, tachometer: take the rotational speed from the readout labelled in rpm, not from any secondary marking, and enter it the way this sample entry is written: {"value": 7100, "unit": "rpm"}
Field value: {"value": 4750, "unit": "rpm"}
